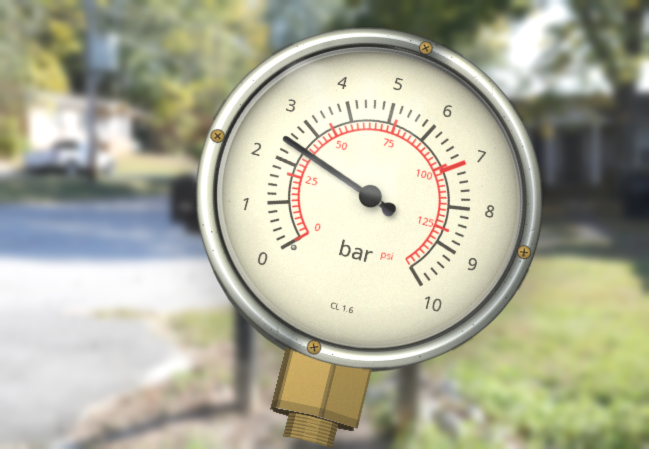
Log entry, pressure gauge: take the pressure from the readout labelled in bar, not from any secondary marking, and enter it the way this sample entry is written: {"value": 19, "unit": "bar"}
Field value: {"value": 2.4, "unit": "bar"}
